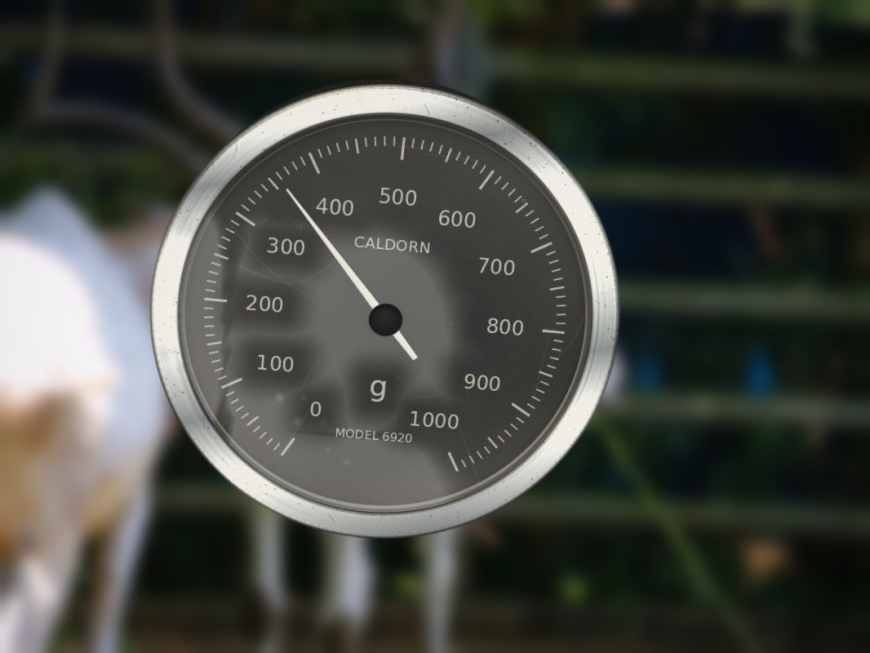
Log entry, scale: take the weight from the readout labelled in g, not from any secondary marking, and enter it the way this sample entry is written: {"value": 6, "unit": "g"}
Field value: {"value": 360, "unit": "g"}
